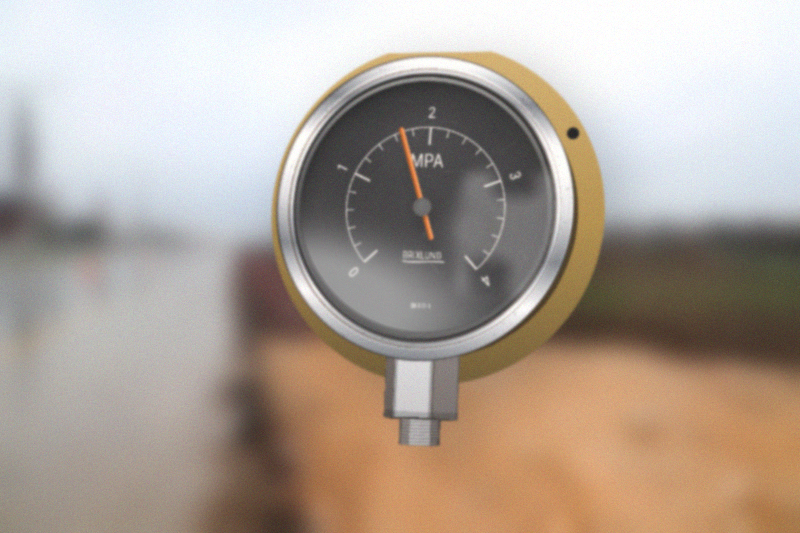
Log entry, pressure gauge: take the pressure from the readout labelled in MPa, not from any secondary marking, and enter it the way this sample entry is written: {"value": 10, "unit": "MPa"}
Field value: {"value": 1.7, "unit": "MPa"}
